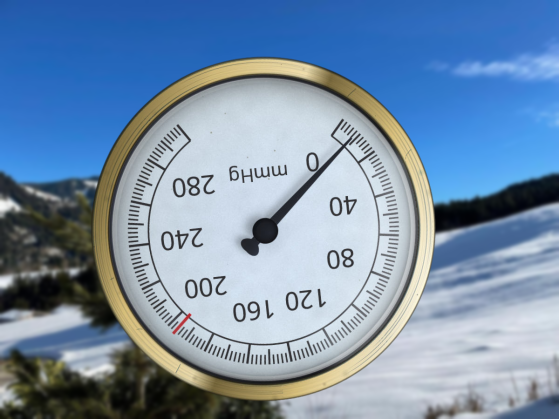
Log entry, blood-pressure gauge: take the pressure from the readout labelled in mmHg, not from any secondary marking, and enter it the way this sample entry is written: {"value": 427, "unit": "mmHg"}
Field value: {"value": 8, "unit": "mmHg"}
